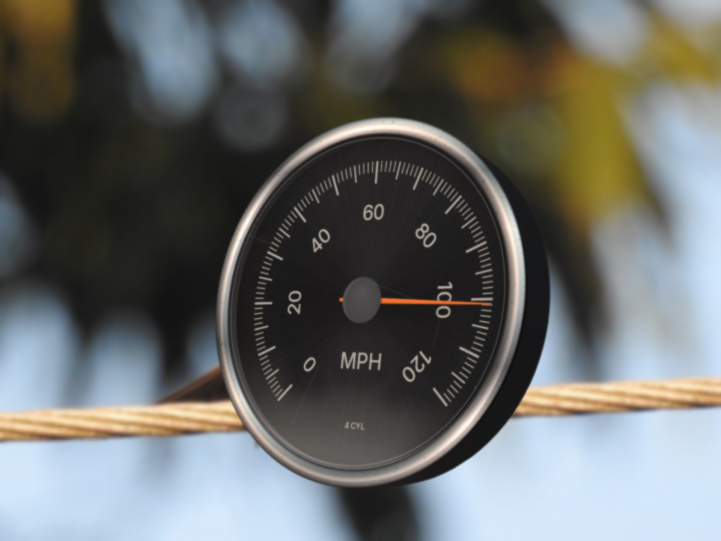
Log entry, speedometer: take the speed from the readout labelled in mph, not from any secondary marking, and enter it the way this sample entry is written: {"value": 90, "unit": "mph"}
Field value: {"value": 101, "unit": "mph"}
